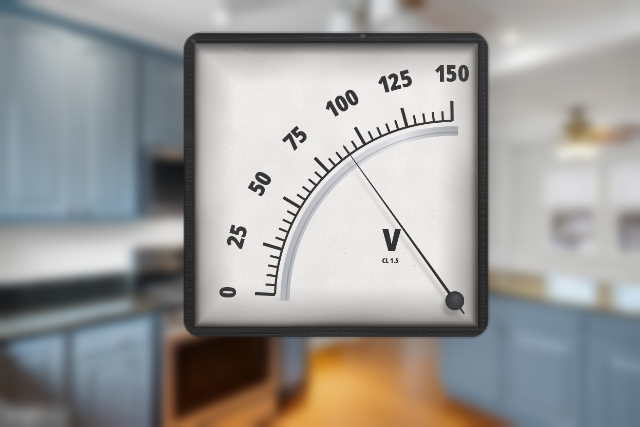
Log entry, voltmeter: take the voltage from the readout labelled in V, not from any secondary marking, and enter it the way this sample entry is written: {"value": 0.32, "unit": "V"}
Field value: {"value": 90, "unit": "V"}
